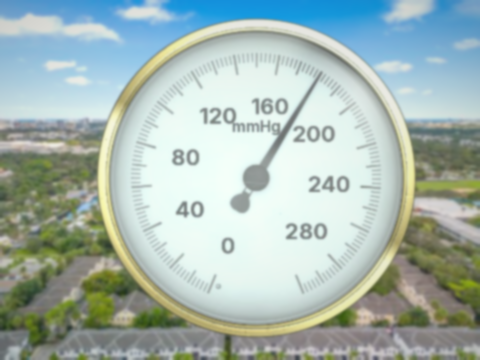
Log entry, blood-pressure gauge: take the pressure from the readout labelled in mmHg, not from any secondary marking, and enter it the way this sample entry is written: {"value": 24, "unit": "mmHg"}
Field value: {"value": 180, "unit": "mmHg"}
